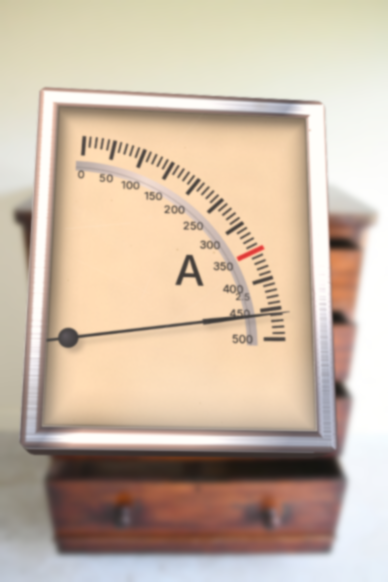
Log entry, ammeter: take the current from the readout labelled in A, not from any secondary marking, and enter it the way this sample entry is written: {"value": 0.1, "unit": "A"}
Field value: {"value": 460, "unit": "A"}
